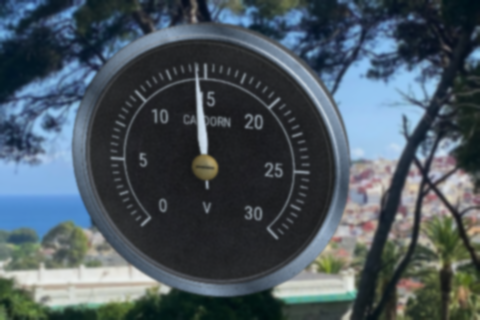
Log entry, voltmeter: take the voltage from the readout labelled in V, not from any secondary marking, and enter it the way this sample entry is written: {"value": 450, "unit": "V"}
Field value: {"value": 14.5, "unit": "V"}
